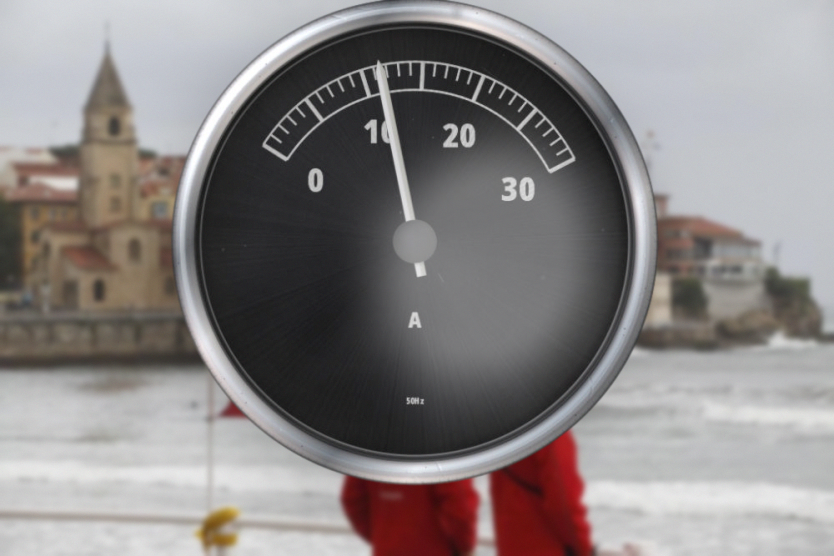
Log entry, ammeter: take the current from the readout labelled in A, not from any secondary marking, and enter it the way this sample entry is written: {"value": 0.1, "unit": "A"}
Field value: {"value": 11.5, "unit": "A"}
